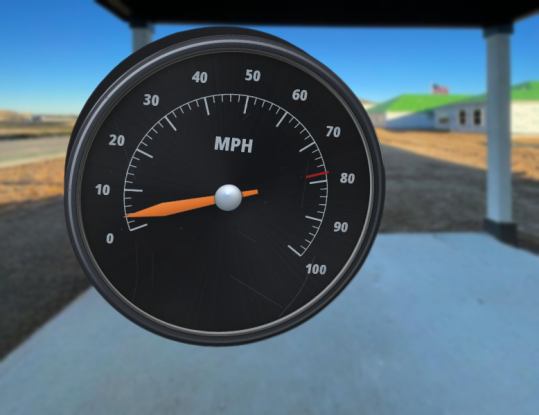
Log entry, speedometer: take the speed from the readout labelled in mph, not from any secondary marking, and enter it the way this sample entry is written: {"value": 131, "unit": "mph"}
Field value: {"value": 4, "unit": "mph"}
